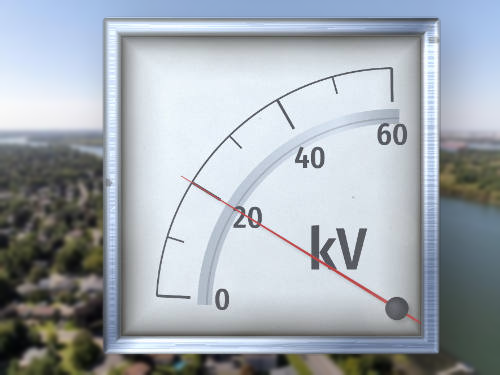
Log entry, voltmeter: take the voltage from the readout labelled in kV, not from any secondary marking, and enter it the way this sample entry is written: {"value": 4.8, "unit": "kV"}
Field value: {"value": 20, "unit": "kV"}
